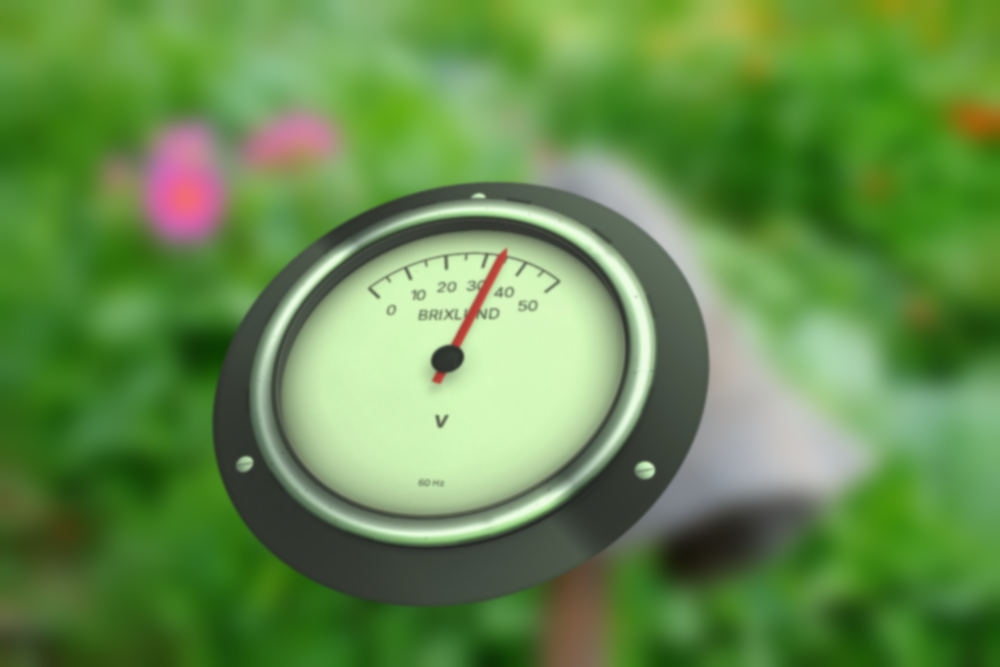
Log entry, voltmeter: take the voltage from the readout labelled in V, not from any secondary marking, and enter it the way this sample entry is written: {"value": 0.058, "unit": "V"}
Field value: {"value": 35, "unit": "V"}
